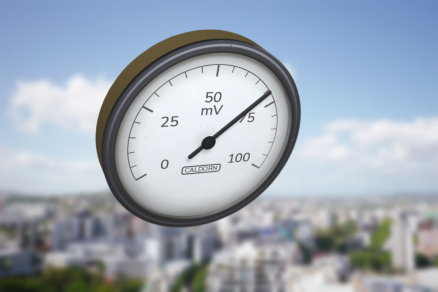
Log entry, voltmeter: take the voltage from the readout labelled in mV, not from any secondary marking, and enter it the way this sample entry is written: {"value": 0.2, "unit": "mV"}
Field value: {"value": 70, "unit": "mV"}
